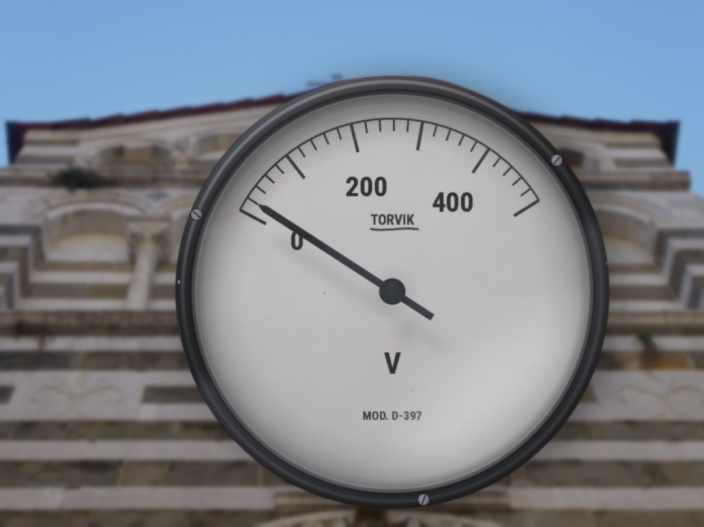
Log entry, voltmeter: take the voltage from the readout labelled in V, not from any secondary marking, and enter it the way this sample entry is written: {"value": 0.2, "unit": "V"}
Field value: {"value": 20, "unit": "V"}
